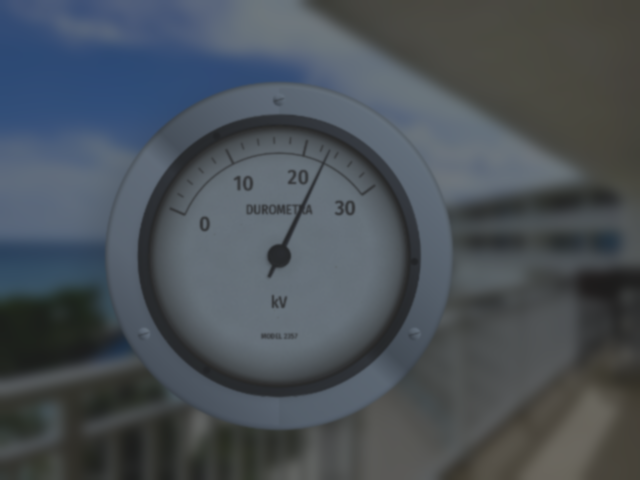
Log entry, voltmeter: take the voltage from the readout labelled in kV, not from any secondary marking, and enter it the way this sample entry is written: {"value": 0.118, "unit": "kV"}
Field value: {"value": 23, "unit": "kV"}
